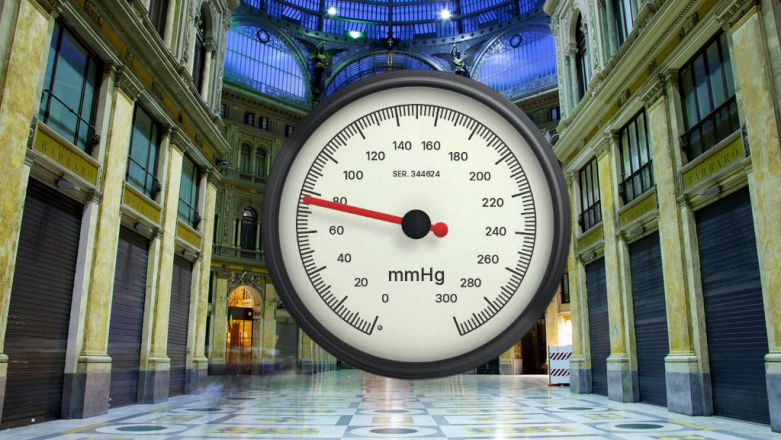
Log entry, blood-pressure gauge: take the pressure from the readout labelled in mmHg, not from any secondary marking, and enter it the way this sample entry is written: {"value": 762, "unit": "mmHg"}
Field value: {"value": 76, "unit": "mmHg"}
